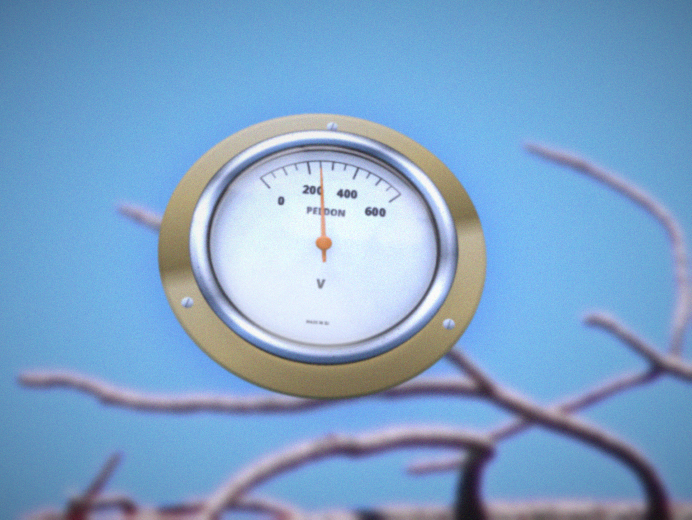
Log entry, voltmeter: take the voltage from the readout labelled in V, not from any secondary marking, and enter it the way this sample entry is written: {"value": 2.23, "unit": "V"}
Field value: {"value": 250, "unit": "V"}
